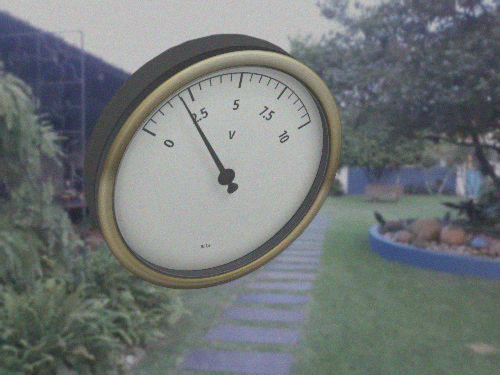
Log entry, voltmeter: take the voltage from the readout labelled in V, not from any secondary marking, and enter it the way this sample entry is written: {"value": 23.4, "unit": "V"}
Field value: {"value": 2, "unit": "V"}
